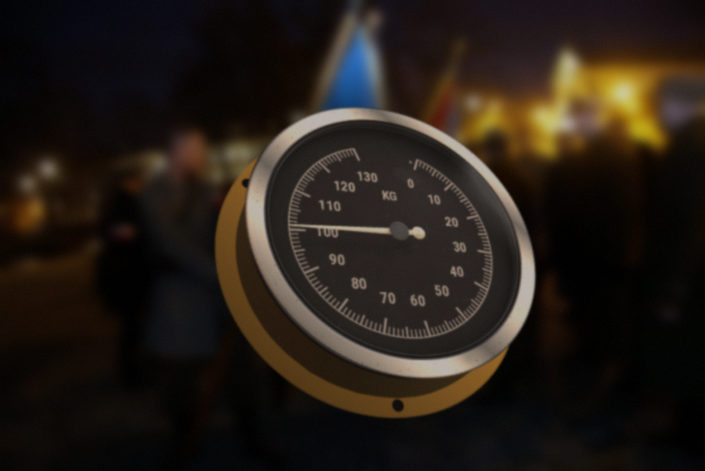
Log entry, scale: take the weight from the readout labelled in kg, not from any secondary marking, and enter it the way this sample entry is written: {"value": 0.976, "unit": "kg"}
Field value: {"value": 100, "unit": "kg"}
